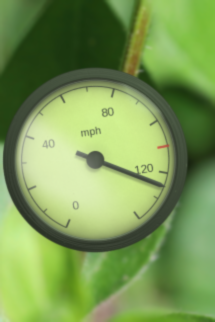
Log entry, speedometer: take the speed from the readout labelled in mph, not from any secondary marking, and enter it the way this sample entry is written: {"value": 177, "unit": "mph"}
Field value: {"value": 125, "unit": "mph"}
